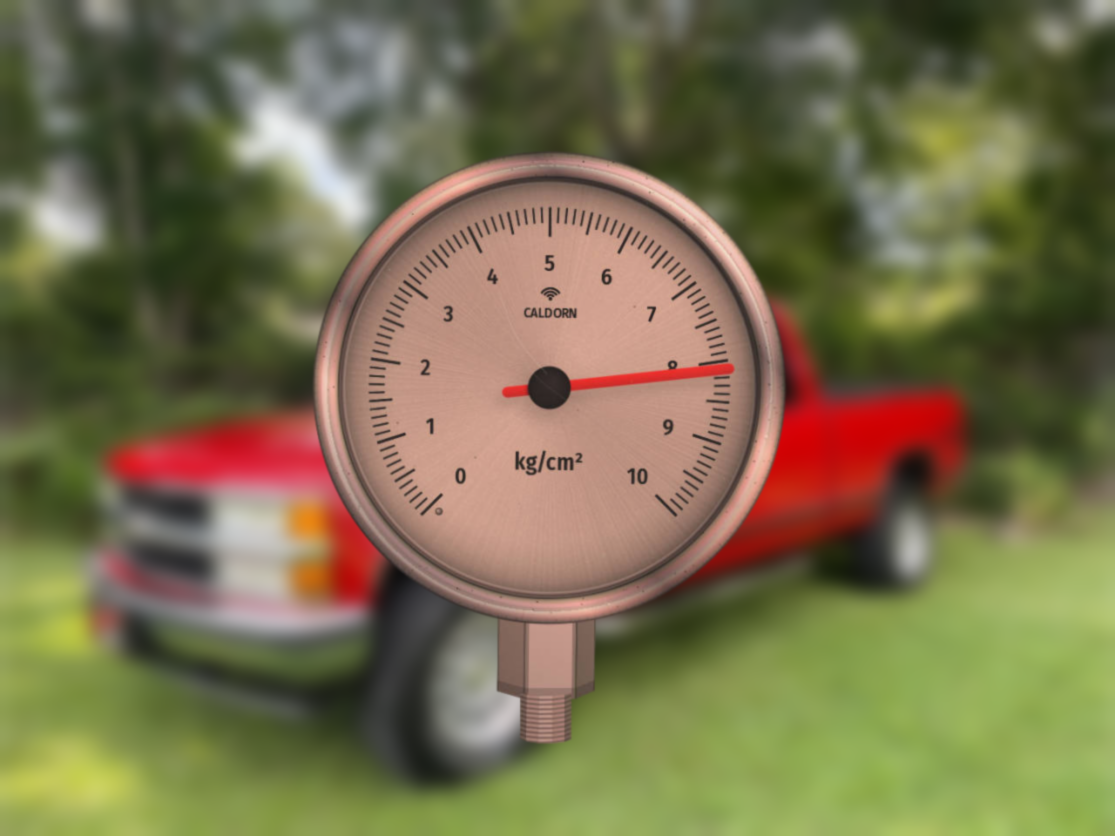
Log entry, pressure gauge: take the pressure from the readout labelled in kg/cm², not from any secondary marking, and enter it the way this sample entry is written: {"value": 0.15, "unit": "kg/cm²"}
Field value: {"value": 8.1, "unit": "kg/cm²"}
